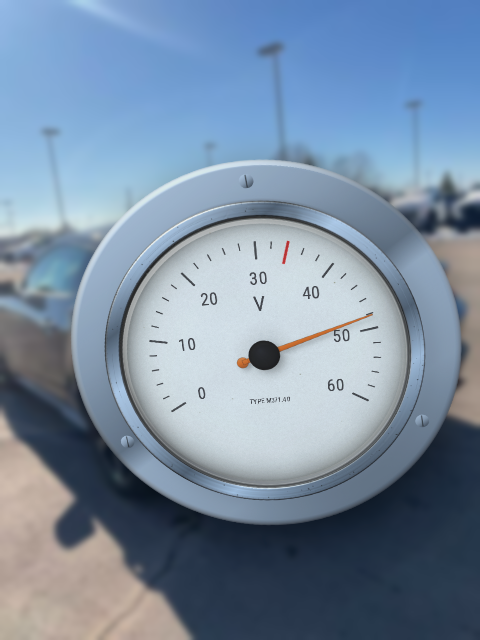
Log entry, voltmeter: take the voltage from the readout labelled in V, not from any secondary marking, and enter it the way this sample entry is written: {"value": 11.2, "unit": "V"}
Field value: {"value": 48, "unit": "V"}
